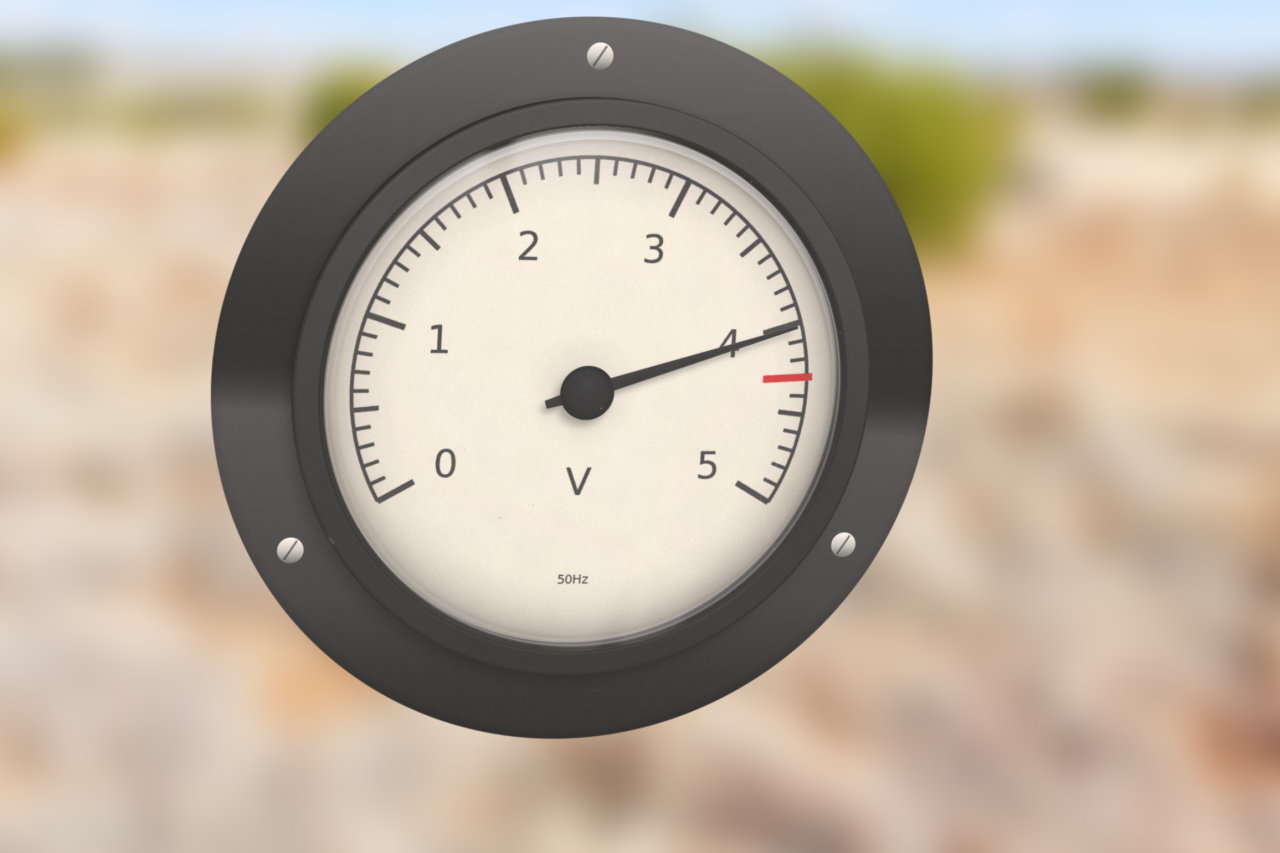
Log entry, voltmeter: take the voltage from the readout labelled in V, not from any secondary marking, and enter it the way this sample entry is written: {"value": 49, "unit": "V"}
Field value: {"value": 4, "unit": "V"}
